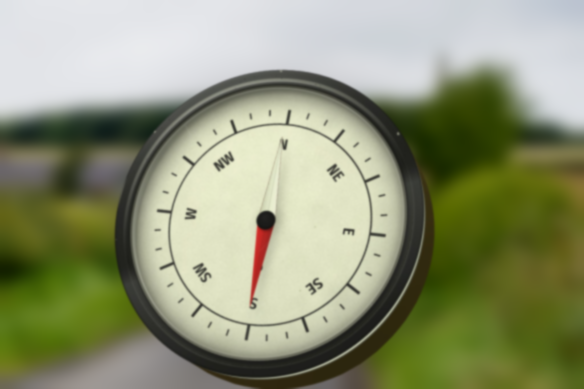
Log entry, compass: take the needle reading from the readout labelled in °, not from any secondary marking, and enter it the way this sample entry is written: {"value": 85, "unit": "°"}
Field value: {"value": 180, "unit": "°"}
